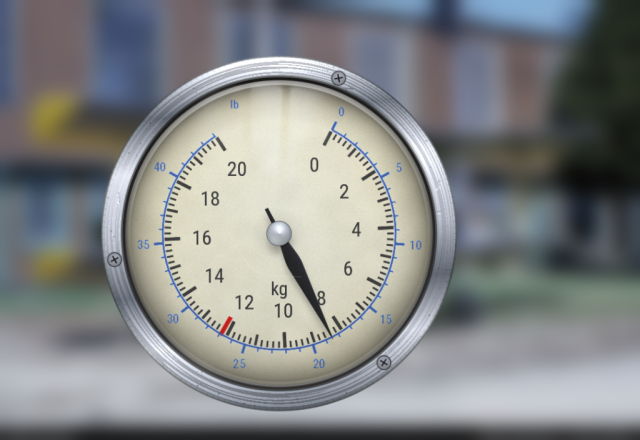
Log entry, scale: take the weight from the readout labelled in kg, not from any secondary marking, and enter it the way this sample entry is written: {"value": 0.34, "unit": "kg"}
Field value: {"value": 8.4, "unit": "kg"}
